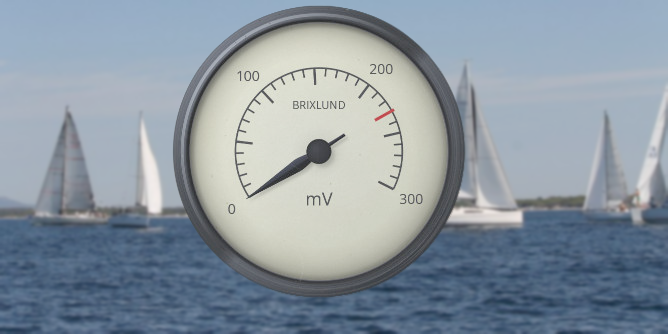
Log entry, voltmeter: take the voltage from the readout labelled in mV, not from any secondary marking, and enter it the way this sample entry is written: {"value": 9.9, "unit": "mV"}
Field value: {"value": 0, "unit": "mV"}
